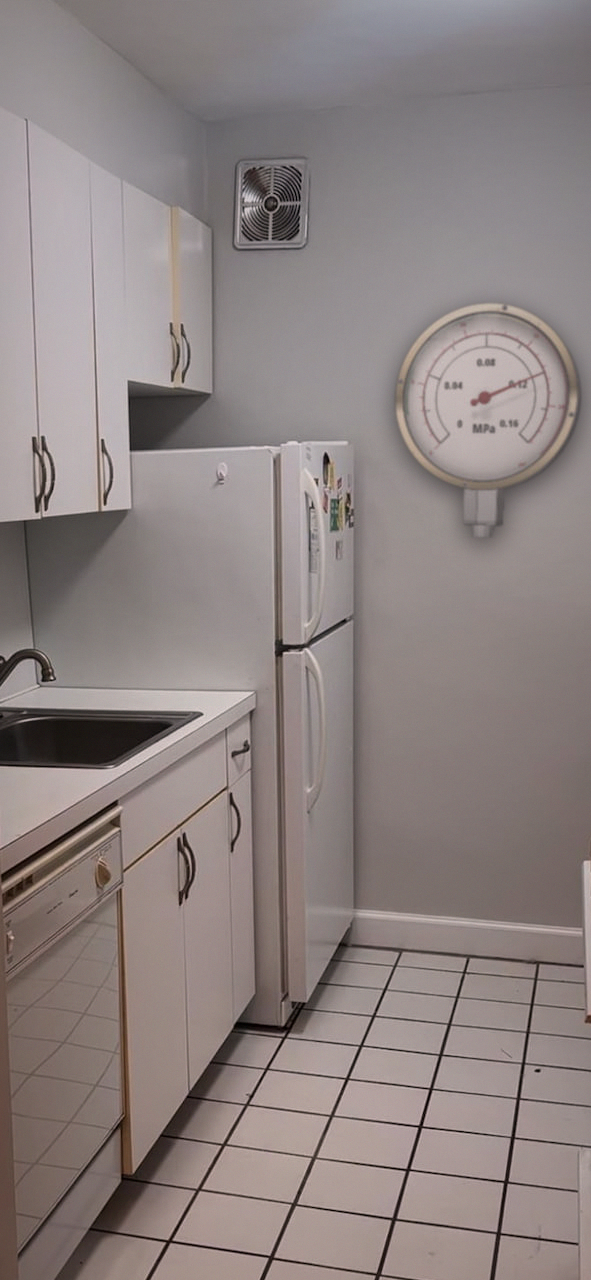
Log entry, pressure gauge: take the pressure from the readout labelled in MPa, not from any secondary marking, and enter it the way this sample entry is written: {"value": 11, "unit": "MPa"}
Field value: {"value": 0.12, "unit": "MPa"}
